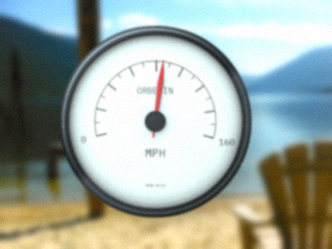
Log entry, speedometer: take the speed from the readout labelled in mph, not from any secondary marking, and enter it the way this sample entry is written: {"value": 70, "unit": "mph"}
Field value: {"value": 85, "unit": "mph"}
